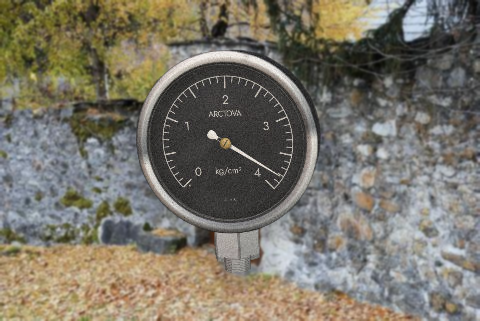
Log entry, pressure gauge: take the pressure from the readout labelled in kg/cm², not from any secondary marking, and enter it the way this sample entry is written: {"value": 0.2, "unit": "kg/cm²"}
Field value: {"value": 3.8, "unit": "kg/cm²"}
